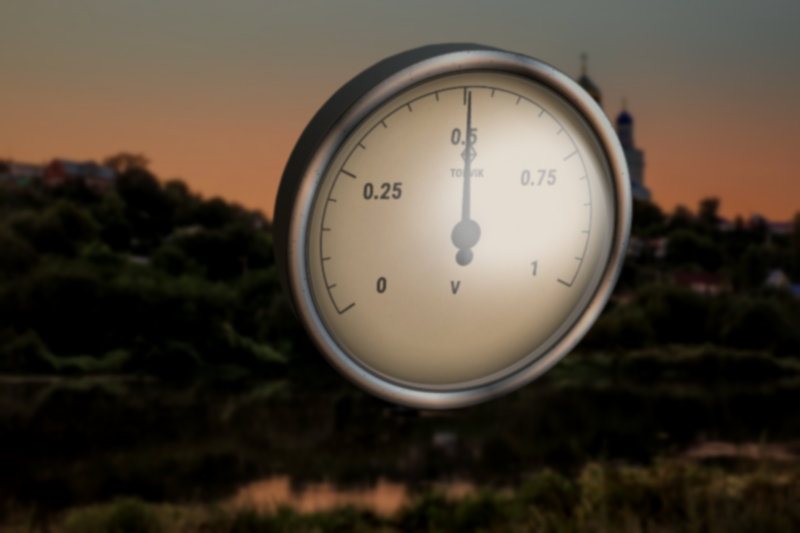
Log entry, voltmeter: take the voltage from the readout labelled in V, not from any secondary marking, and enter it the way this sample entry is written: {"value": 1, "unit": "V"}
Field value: {"value": 0.5, "unit": "V"}
